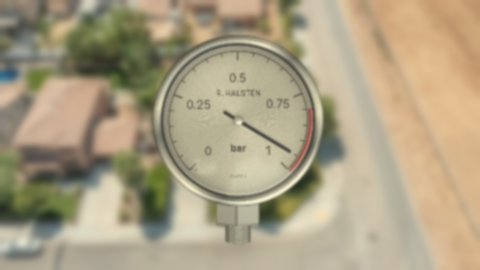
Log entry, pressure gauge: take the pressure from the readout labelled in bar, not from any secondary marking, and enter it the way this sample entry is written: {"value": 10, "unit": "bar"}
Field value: {"value": 0.95, "unit": "bar"}
